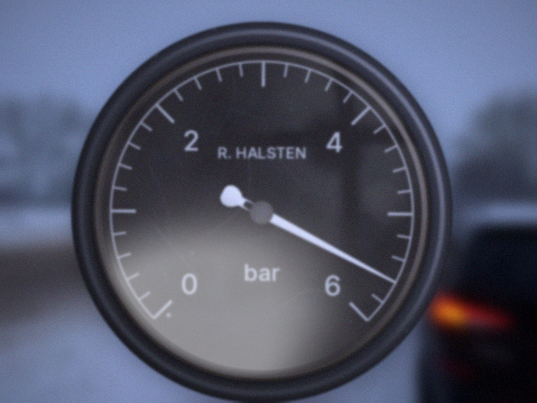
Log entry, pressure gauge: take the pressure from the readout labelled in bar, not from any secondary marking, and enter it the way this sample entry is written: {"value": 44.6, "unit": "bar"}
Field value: {"value": 5.6, "unit": "bar"}
